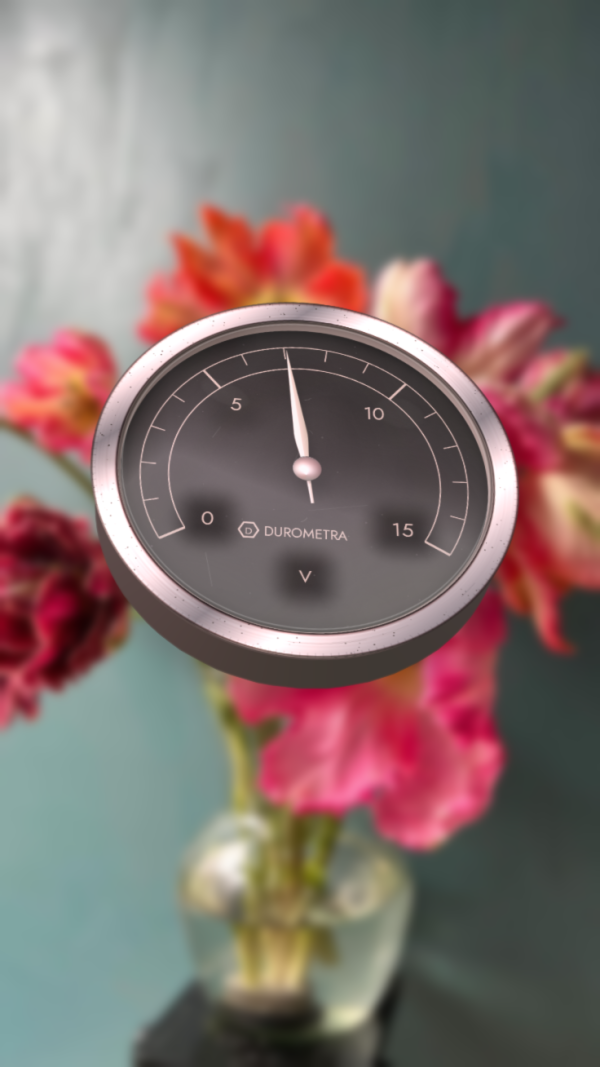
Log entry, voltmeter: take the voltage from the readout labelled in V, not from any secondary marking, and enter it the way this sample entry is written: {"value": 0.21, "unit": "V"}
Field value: {"value": 7, "unit": "V"}
